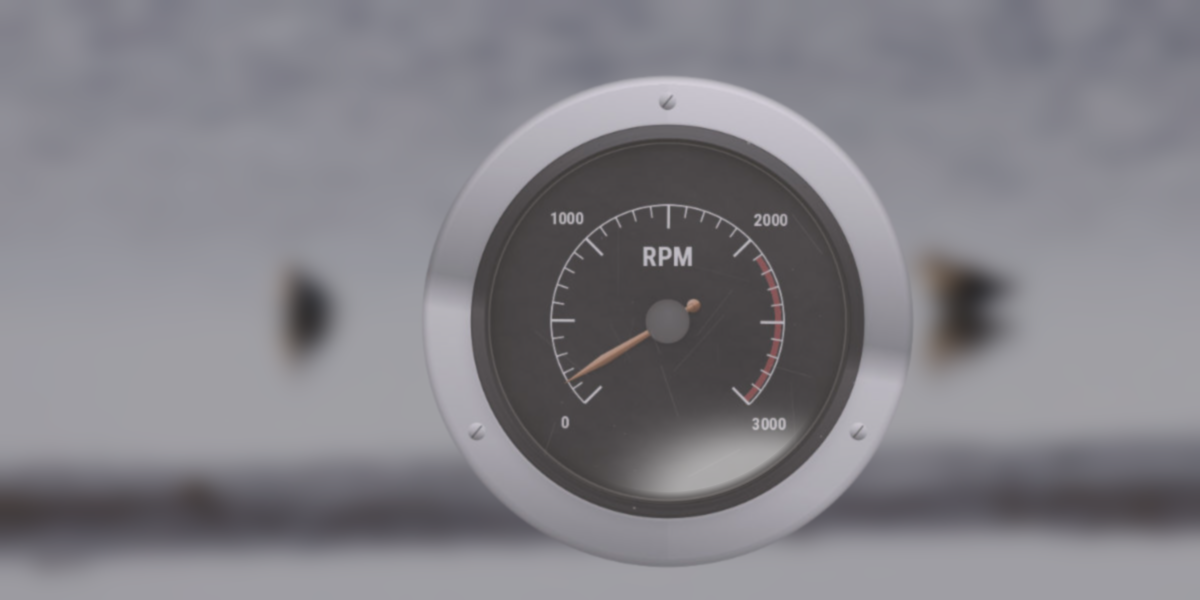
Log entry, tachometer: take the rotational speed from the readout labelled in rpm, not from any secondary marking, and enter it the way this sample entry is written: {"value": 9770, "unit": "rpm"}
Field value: {"value": 150, "unit": "rpm"}
